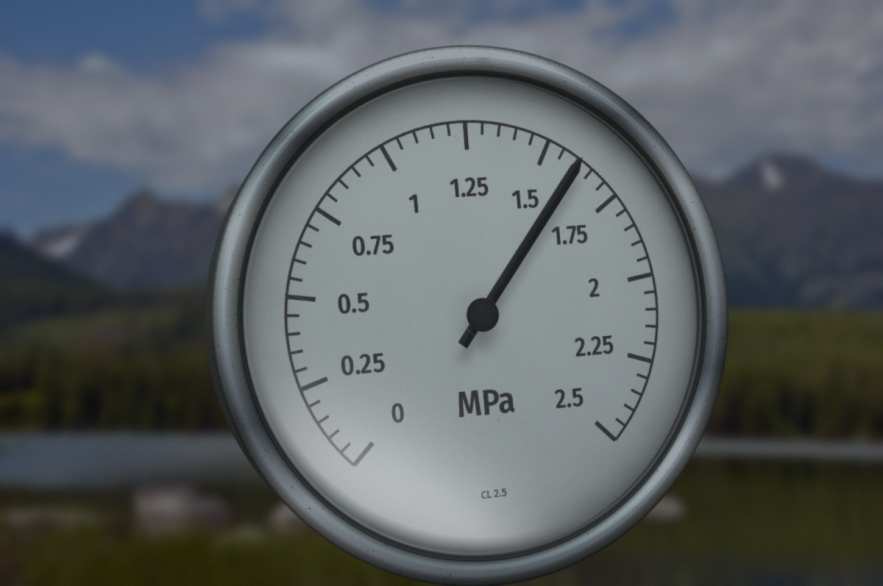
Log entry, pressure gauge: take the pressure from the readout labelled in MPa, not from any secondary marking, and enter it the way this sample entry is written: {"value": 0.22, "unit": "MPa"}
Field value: {"value": 1.6, "unit": "MPa"}
